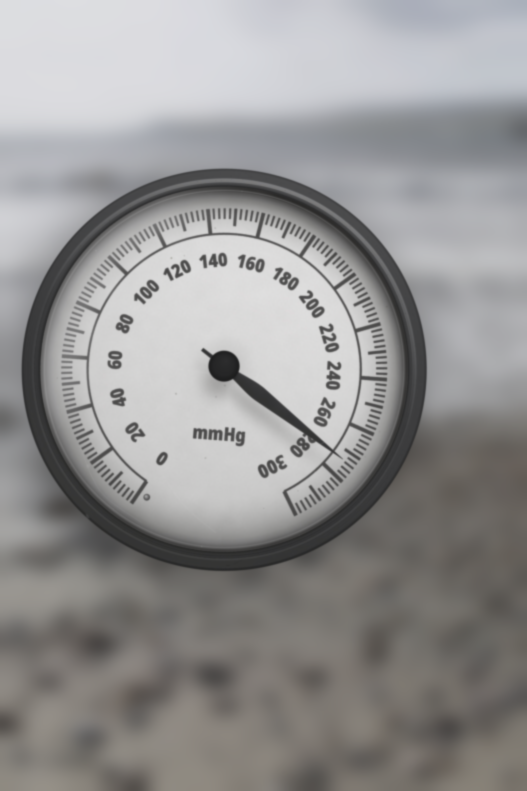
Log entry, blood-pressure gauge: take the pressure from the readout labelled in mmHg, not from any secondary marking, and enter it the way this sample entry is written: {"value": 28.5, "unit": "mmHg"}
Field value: {"value": 274, "unit": "mmHg"}
